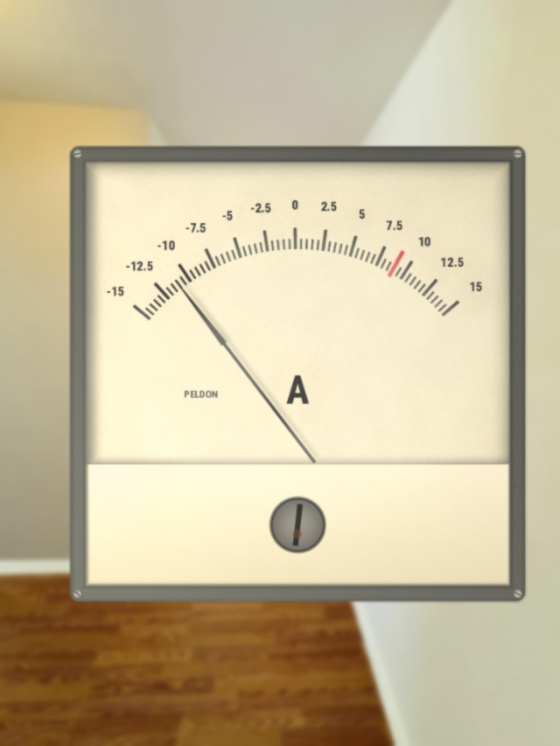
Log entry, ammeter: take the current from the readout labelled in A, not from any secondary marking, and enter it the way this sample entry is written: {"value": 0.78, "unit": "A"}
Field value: {"value": -11, "unit": "A"}
